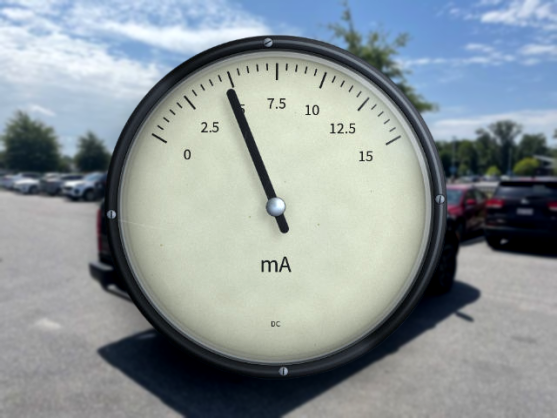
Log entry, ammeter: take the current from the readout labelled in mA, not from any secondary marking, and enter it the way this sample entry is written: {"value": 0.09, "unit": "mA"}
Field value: {"value": 4.75, "unit": "mA"}
